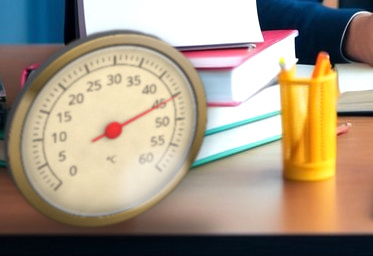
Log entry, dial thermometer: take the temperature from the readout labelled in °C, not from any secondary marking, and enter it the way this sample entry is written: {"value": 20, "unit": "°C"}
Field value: {"value": 45, "unit": "°C"}
